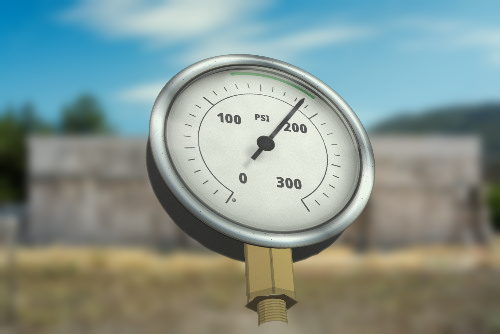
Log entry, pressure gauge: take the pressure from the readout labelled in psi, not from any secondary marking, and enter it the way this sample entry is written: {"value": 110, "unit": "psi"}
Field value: {"value": 185, "unit": "psi"}
